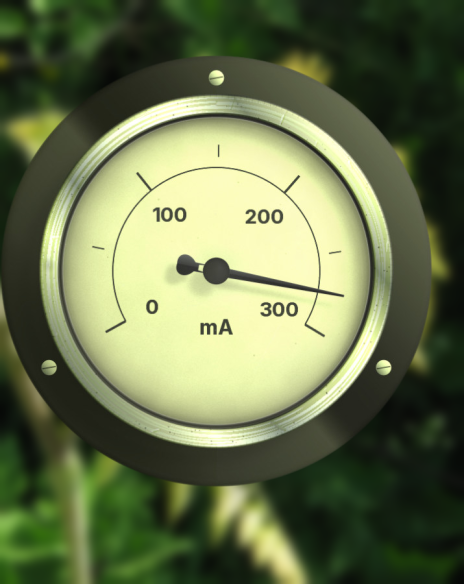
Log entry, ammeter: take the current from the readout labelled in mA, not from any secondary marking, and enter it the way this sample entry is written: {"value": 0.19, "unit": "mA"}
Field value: {"value": 275, "unit": "mA"}
